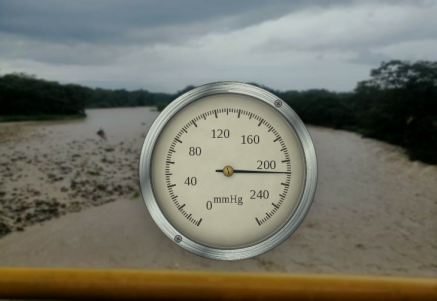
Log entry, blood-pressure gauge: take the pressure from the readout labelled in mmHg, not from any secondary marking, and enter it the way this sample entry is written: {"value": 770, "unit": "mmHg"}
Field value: {"value": 210, "unit": "mmHg"}
